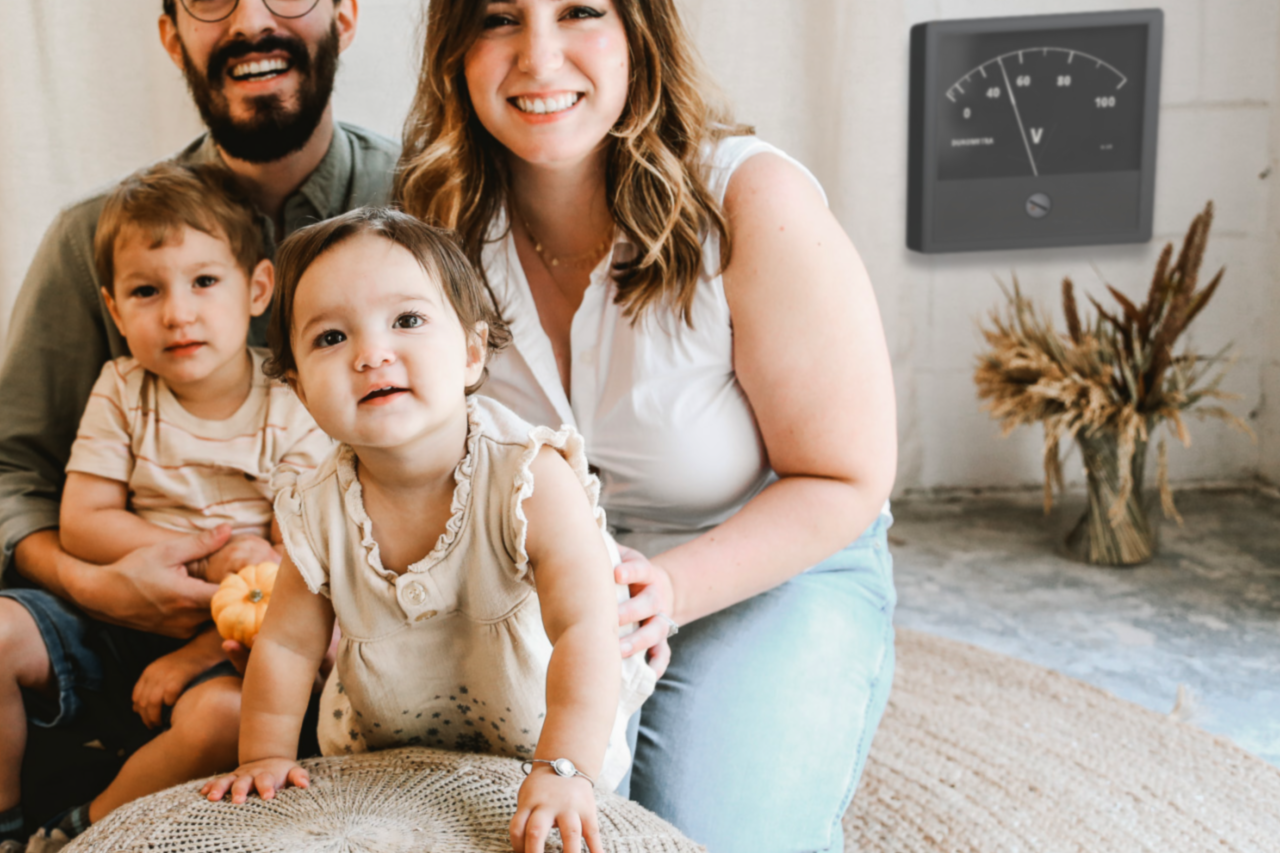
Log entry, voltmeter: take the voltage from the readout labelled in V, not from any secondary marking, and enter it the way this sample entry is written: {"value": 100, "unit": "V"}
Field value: {"value": 50, "unit": "V"}
